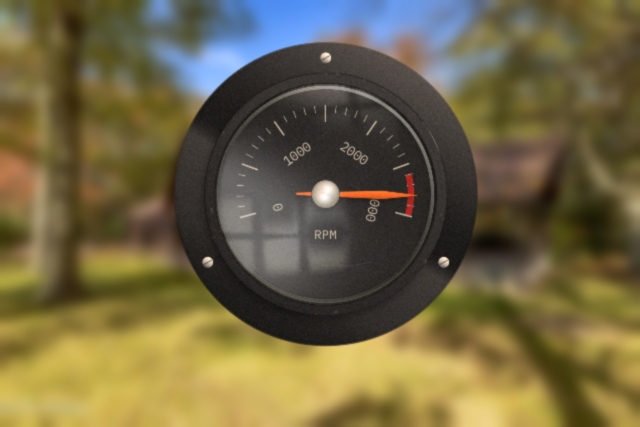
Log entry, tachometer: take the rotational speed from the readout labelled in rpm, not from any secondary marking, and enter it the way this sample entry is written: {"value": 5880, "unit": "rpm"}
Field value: {"value": 2800, "unit": "rpm"}
